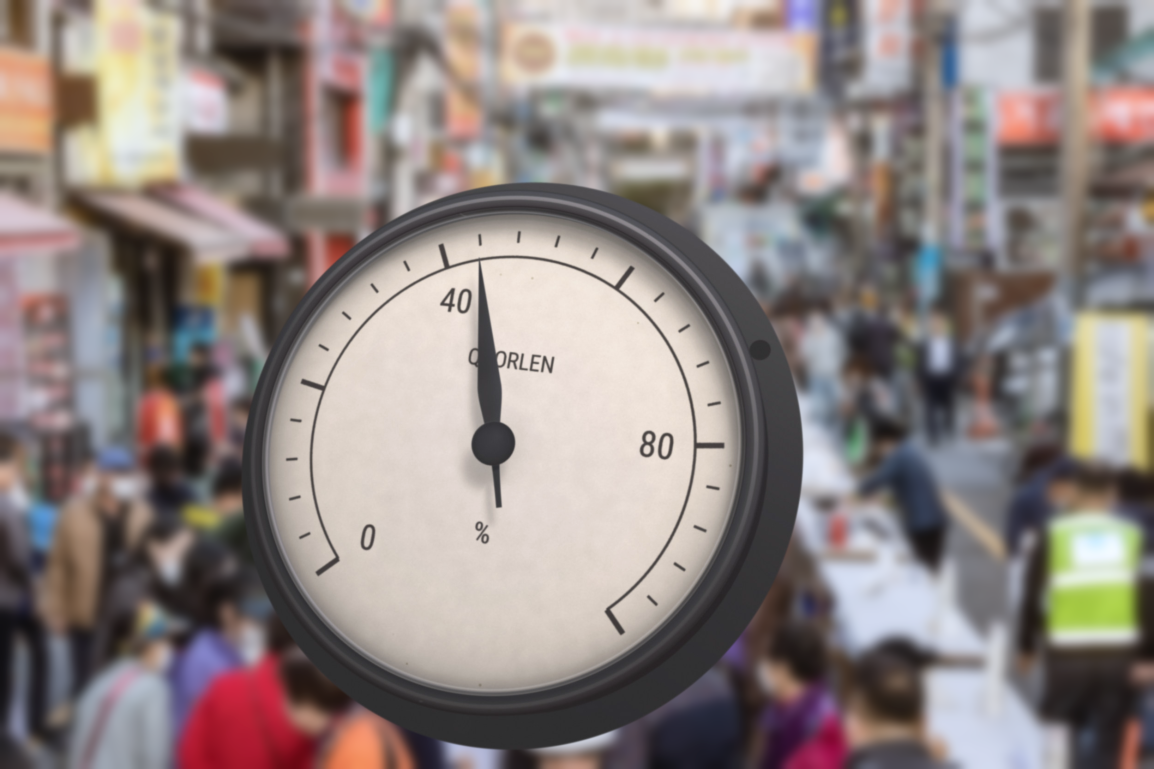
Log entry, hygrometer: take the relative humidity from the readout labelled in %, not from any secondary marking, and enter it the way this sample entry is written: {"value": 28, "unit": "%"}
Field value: {"value": 44, "unit": "%"}
